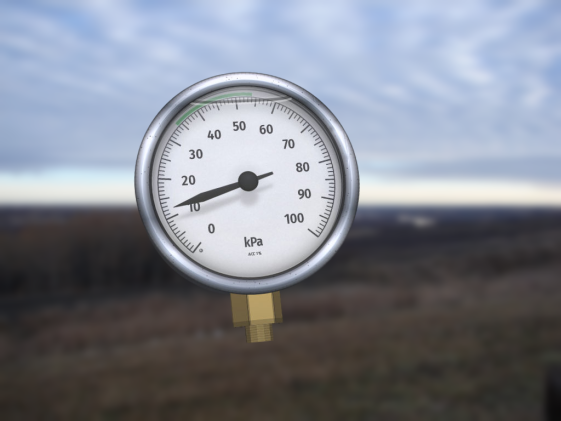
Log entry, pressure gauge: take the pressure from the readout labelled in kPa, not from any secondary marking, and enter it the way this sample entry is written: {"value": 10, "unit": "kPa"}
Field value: {"value": 12, "unit": "kPa"}
